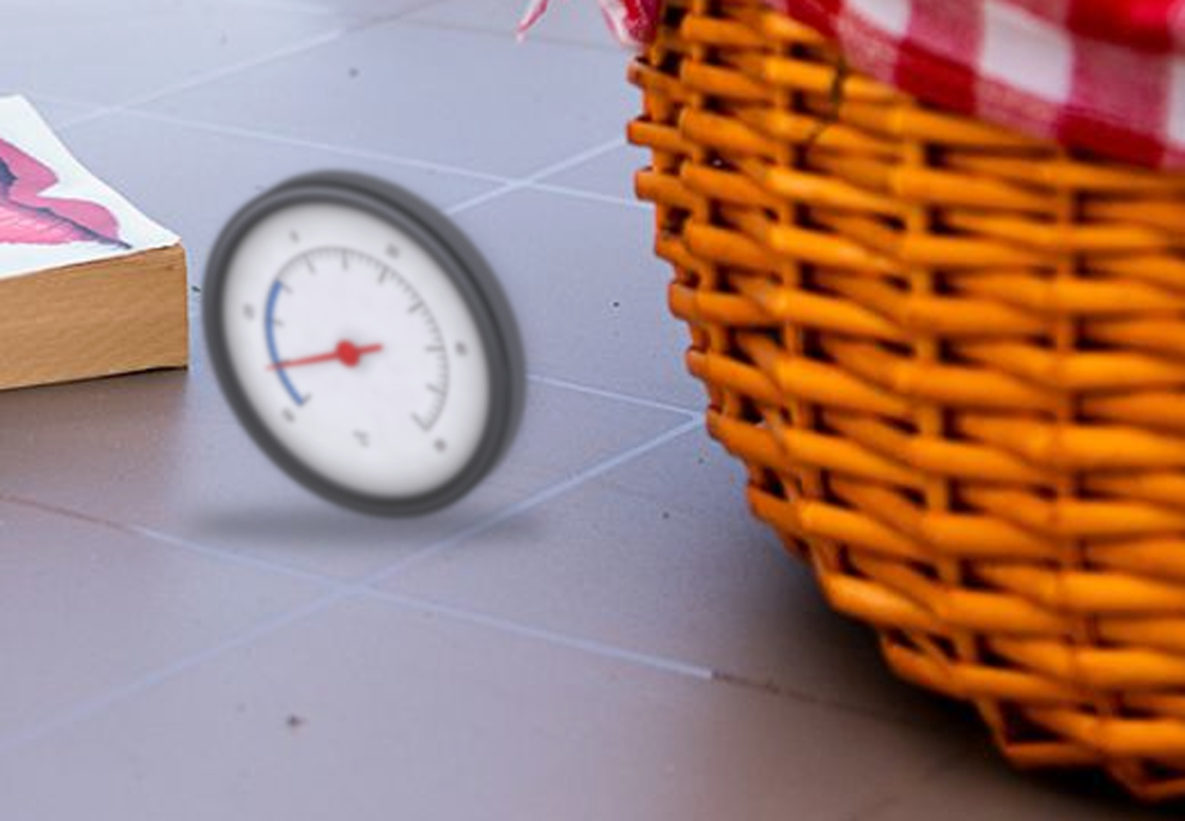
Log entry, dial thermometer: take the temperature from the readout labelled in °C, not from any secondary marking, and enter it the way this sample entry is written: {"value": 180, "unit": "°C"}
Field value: {"value": -30, "unit": "°C"}
